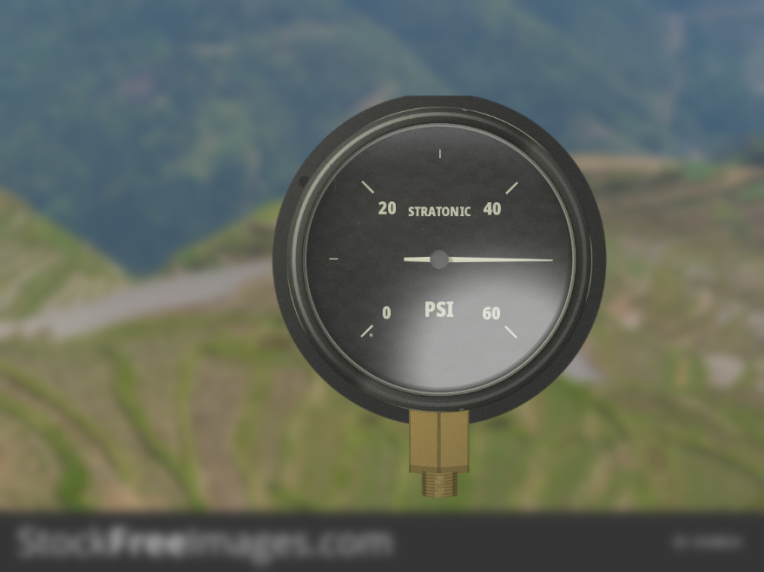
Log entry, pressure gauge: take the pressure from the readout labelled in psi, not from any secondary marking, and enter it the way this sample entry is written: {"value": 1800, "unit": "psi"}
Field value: {"value": 50, "unit": "psi"}
